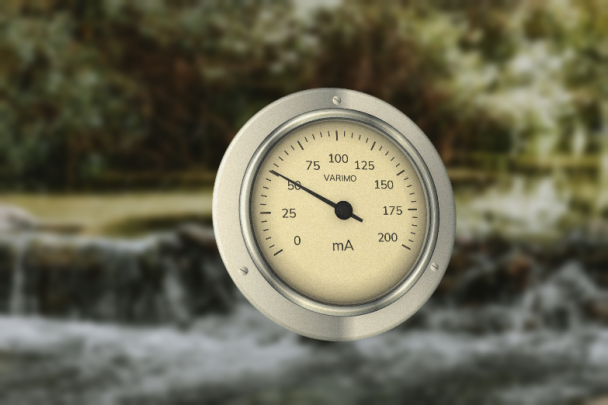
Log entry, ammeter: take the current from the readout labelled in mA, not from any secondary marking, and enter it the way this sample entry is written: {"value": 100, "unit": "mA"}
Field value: {"value": 50, "unit": "mA"}
